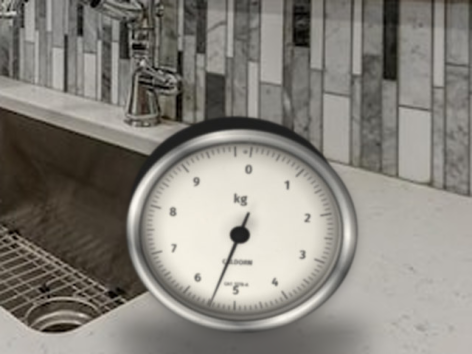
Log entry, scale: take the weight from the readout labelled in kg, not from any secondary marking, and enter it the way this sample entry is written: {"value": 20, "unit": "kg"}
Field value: {"value": 5.5, "unit": "kg"}
